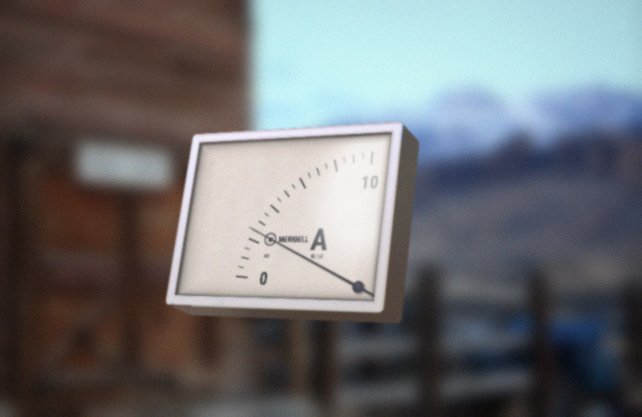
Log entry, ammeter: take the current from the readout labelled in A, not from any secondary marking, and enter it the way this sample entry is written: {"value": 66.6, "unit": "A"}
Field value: {"value": 2.5, "unit": "A"}
